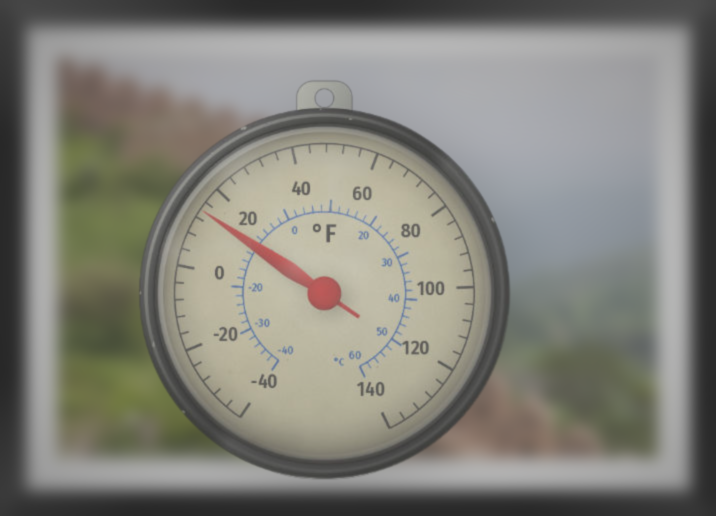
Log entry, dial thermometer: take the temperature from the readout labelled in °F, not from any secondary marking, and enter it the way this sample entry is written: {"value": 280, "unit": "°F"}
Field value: {"value": 14, "unit": "°F"}
